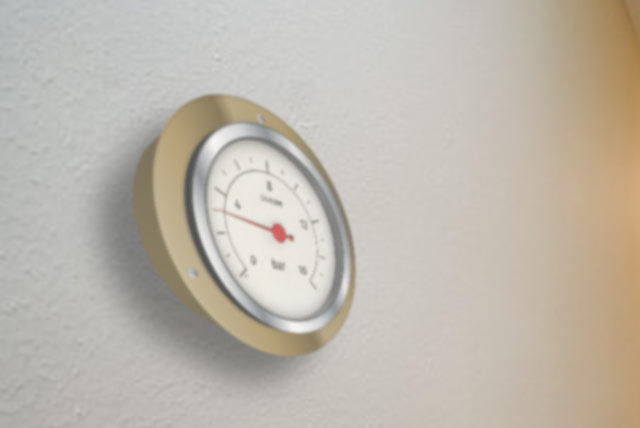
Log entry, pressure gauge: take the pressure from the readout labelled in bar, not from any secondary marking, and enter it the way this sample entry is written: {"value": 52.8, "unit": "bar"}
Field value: {"value": 3, "unit": "bar"}
